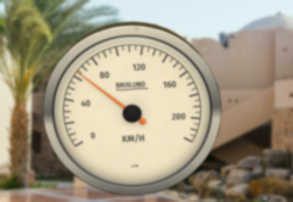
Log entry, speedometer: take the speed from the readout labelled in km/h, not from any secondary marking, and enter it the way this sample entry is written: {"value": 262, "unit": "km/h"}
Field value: {"value": 65, "unit": "km/h"}
